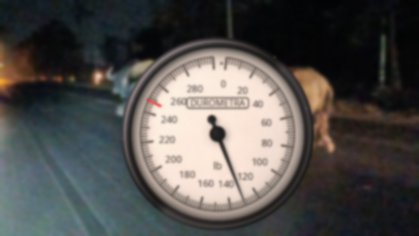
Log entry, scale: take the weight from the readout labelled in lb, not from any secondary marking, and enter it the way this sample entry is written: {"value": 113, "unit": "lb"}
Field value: {"value": 130, "unit": "lb"}
